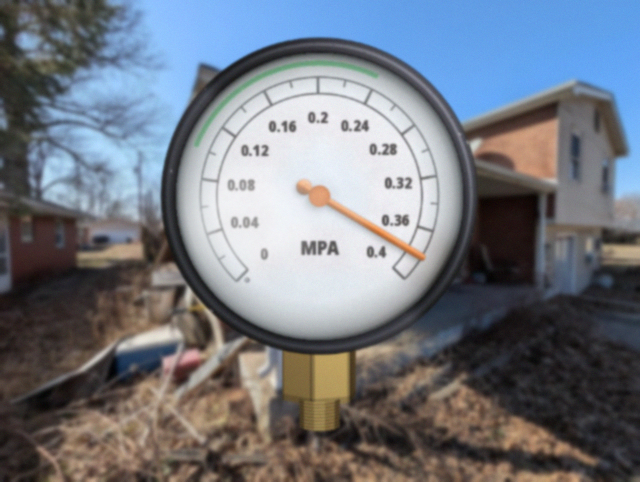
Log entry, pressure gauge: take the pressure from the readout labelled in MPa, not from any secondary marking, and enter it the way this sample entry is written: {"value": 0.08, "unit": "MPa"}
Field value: {"value": 0.38, "unit": "MPa"}
